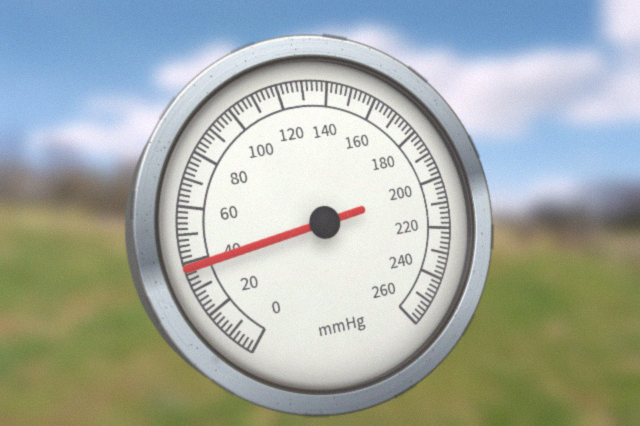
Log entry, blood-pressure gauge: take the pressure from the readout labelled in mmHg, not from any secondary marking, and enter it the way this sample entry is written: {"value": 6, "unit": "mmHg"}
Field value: {"value": 38, "unit": "mmHg"}
